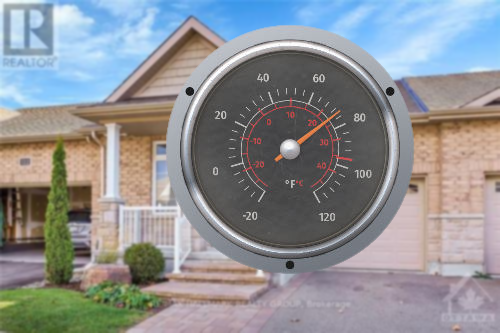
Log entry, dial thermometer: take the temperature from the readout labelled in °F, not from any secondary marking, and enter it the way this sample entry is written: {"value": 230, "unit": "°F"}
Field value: {"value": 74, "unit": "°F"}
